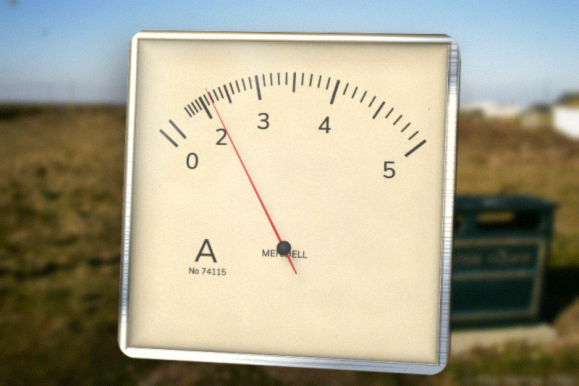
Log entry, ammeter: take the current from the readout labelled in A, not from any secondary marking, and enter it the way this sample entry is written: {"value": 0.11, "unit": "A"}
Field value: {"value": 2.2, "unit": "A"}
